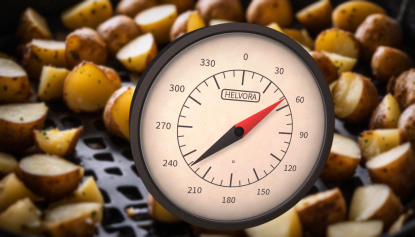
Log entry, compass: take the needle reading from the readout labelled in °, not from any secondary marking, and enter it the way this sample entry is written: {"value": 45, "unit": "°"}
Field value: {"value": 50, "unit": "°"}
